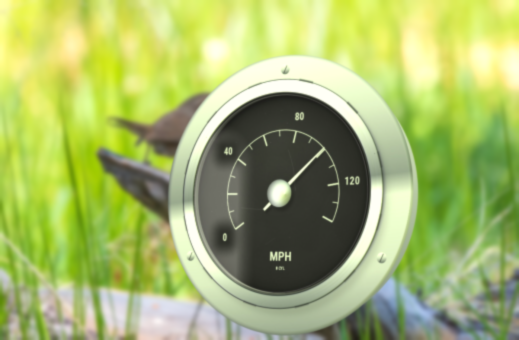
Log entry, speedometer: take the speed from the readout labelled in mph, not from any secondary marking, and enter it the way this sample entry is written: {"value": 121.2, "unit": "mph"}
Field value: {"value": 100, "unit": "mph"}
